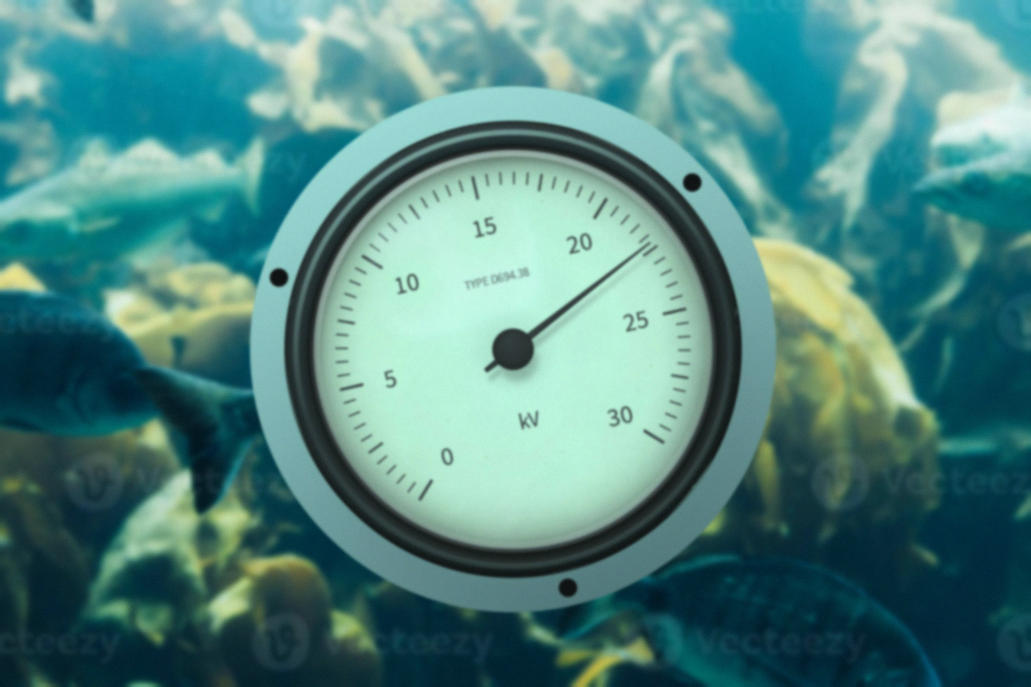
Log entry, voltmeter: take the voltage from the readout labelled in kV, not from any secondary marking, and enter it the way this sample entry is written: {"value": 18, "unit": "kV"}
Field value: {"value": 22.25, "unit": "kV"}
